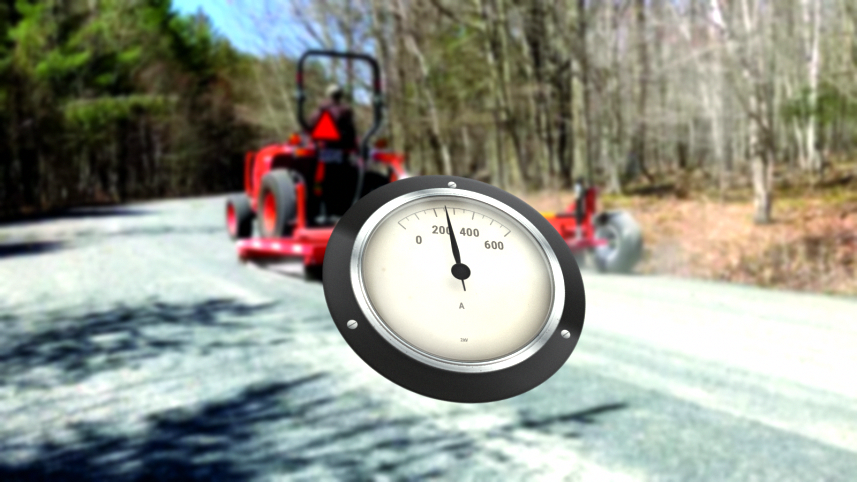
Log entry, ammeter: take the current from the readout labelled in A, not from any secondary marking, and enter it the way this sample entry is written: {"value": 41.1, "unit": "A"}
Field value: {"value": 250, "unit": "A"}
